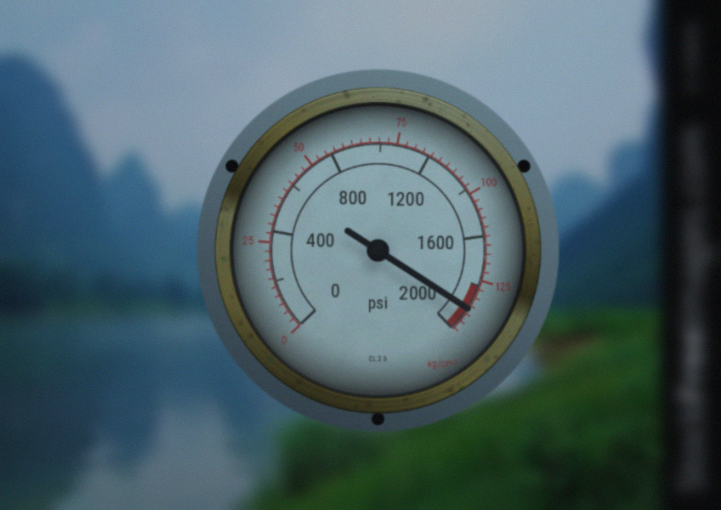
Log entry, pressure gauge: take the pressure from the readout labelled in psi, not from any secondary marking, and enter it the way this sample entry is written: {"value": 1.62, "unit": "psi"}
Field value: {"value": 1900, "unit": "psi"}
